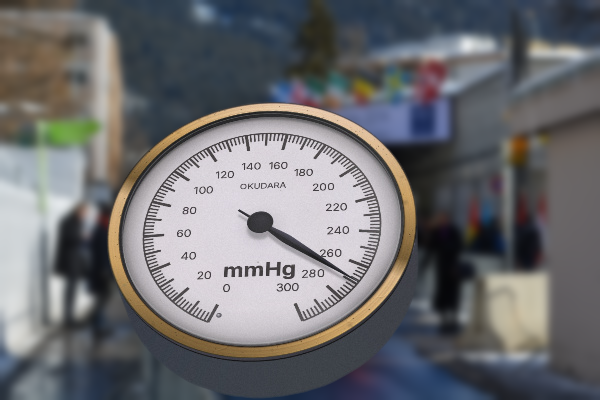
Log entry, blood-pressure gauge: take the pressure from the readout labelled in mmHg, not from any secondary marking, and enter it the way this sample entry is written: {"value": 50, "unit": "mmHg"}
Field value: {"value": 270, "unit": "mmHg"}
